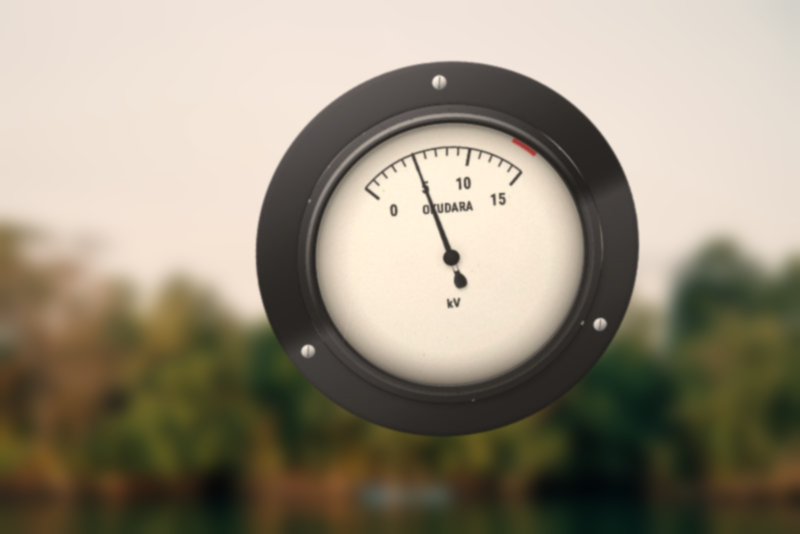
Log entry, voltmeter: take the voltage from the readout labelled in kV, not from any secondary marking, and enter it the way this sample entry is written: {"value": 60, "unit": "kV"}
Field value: {"value": 5, "unit": "kV"}
